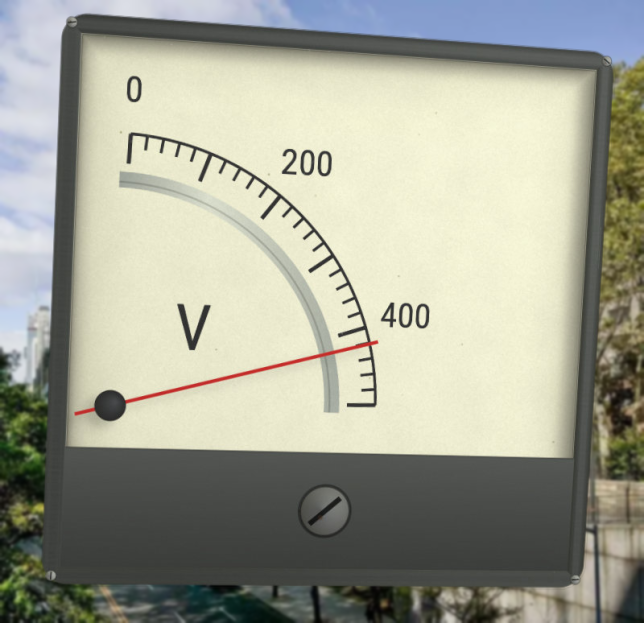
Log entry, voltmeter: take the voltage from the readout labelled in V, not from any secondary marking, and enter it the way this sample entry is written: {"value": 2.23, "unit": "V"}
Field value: {"value": 420, "unit": "V"}
